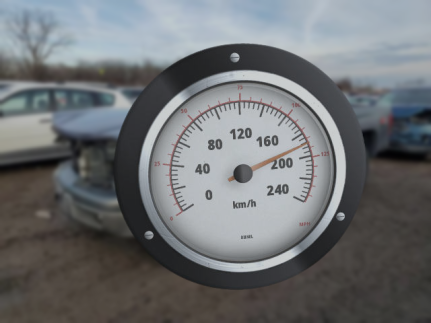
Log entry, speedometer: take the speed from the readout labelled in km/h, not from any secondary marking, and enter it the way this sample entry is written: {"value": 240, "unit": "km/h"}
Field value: {"value": 188, "unit": "km/h"}
